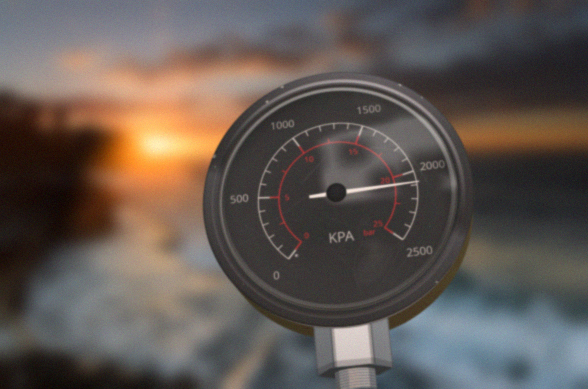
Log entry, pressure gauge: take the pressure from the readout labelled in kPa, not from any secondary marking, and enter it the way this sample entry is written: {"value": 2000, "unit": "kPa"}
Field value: {"value": 2100, "unit": "kPa"}
